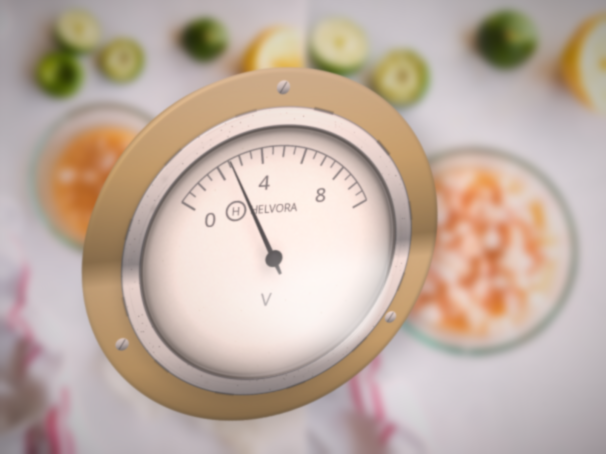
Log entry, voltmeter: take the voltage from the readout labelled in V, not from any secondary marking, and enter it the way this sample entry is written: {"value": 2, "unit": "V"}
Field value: {"value": 2.5, "unit": "V"}
